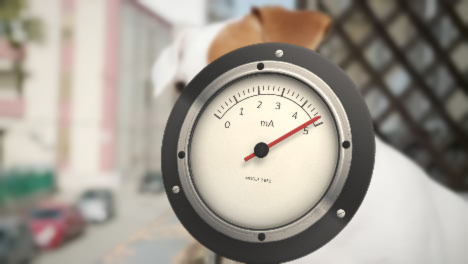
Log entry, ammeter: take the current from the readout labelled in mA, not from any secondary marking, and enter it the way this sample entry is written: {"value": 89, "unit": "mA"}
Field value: {"value": 4.8, "unit": "mA"}
